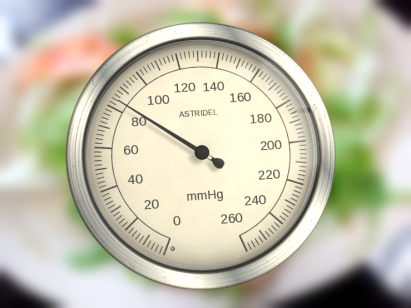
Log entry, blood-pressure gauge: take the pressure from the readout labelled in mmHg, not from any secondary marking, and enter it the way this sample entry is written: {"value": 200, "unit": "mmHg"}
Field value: {"value": 84, "unit": "mmHg"}
